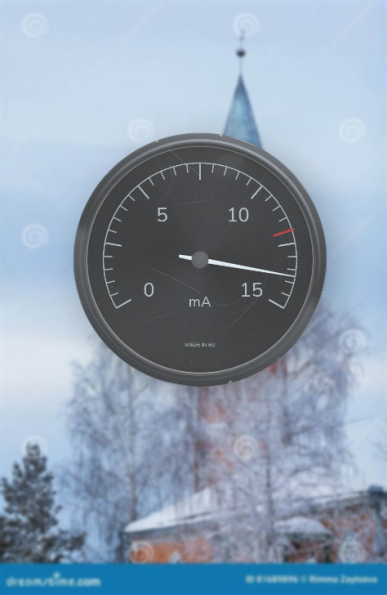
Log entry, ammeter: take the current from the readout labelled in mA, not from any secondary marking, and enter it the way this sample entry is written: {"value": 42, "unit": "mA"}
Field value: {"value": 13.75, "unit": "mA"}
